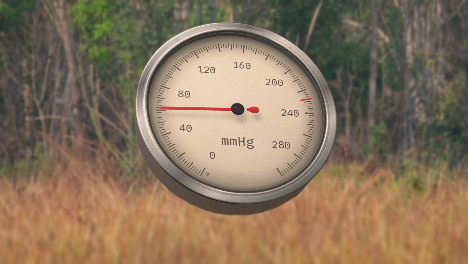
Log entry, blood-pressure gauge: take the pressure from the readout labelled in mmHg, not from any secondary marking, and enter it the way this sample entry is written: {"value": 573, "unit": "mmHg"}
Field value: {"value": 60, "unit": "mmHg"}
